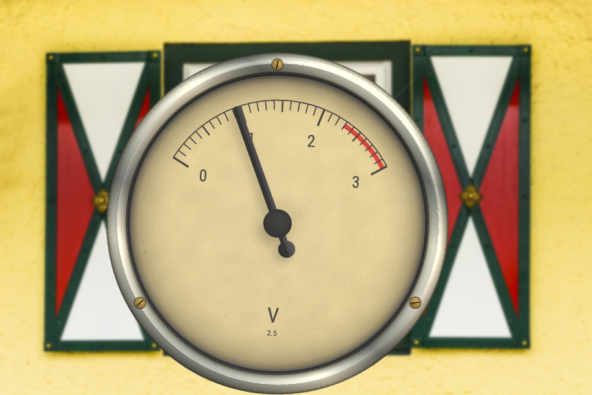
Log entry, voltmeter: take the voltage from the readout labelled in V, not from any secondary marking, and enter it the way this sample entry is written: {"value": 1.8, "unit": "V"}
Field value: {"value": 0.95, "unit": "V"}
